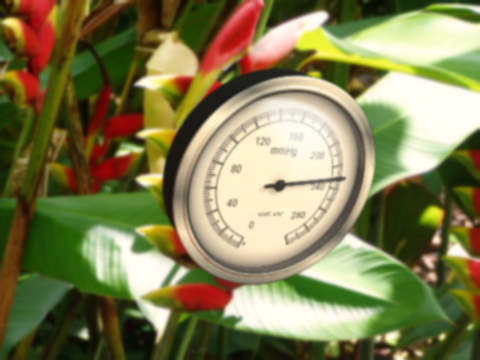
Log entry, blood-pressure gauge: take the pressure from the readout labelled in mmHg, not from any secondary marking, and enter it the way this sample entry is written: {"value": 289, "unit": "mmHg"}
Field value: {"value": 230, "unit": "mmHg"}
